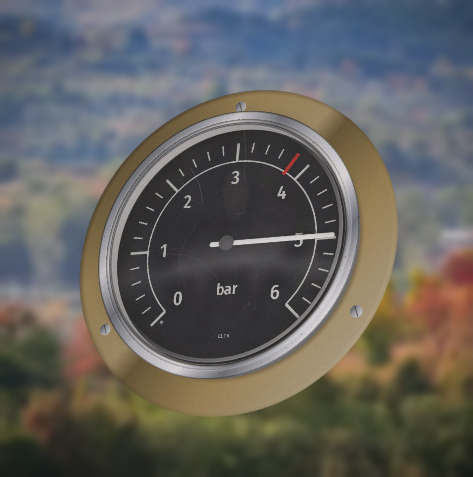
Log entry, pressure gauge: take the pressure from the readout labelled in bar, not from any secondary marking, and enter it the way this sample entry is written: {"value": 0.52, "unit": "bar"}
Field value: {"value": 5, "unit": "bar"}
